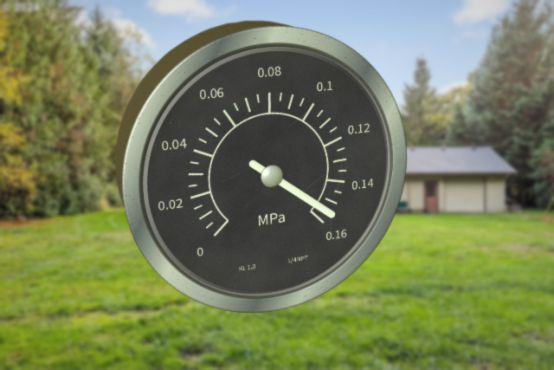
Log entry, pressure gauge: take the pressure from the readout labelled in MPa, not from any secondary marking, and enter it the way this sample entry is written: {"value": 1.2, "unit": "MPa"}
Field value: {"value": 0.155, "unit": "MPa"}
